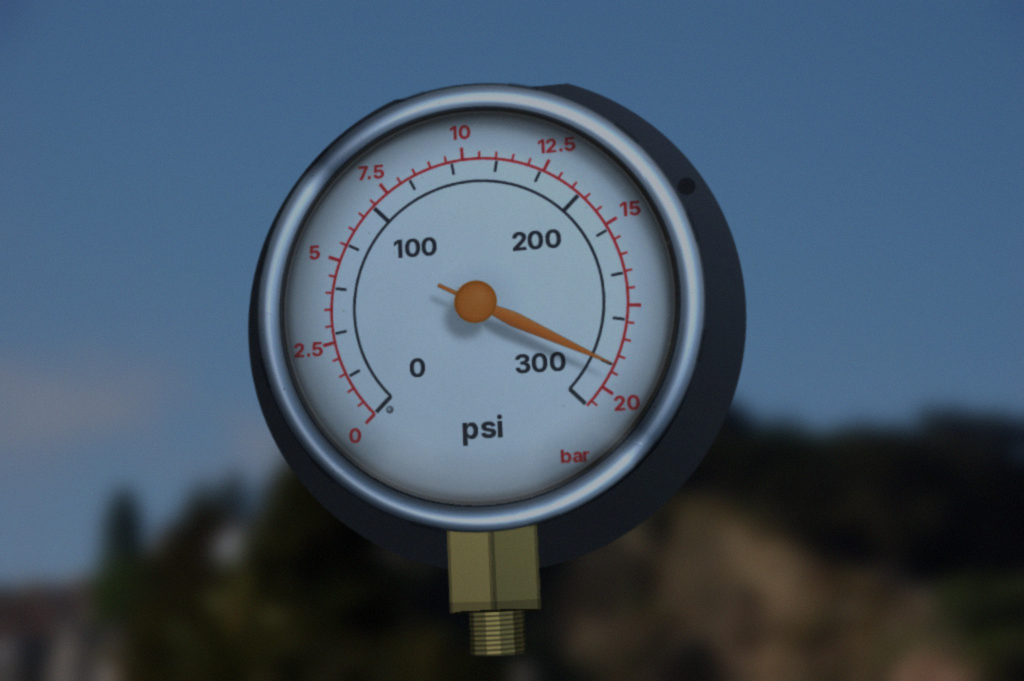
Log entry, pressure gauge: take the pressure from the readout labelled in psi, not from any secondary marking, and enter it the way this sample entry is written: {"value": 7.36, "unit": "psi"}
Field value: {"value": 280, "unit": "psi"}
